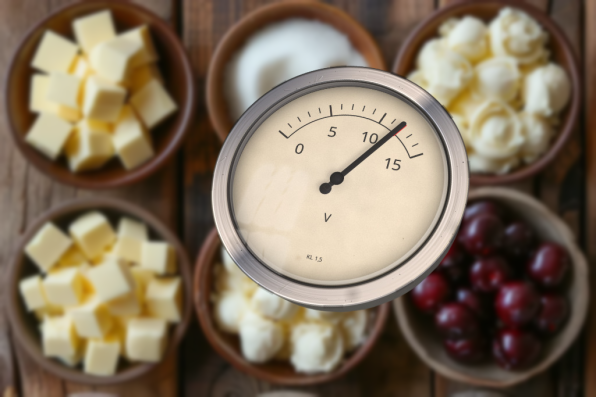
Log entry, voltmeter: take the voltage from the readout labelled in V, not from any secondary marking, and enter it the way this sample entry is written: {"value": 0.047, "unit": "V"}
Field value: {"value": 12, "unit": "V"}
